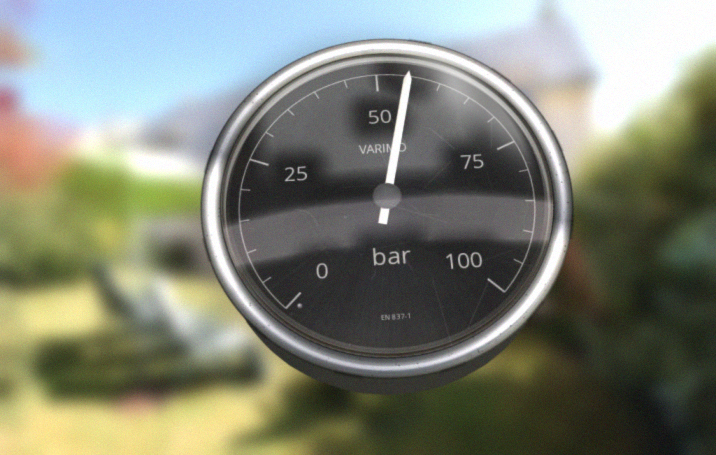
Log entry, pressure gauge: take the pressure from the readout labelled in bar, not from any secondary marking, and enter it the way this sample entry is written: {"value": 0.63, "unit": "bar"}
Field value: {"value": 55, "unit": "bar"}
